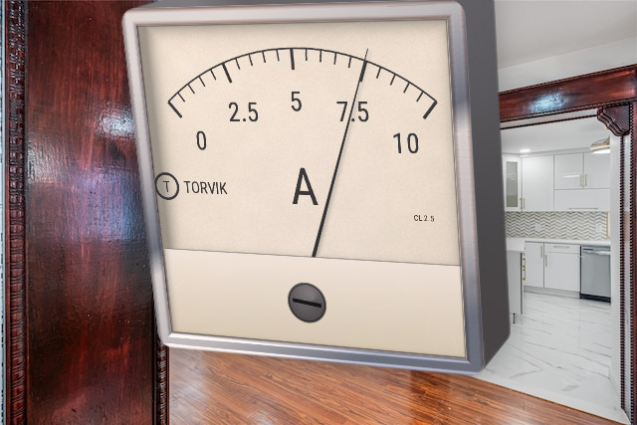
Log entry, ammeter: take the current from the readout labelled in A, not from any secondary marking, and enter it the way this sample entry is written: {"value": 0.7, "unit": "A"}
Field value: {"value": 7.5, "unit": "A"}
